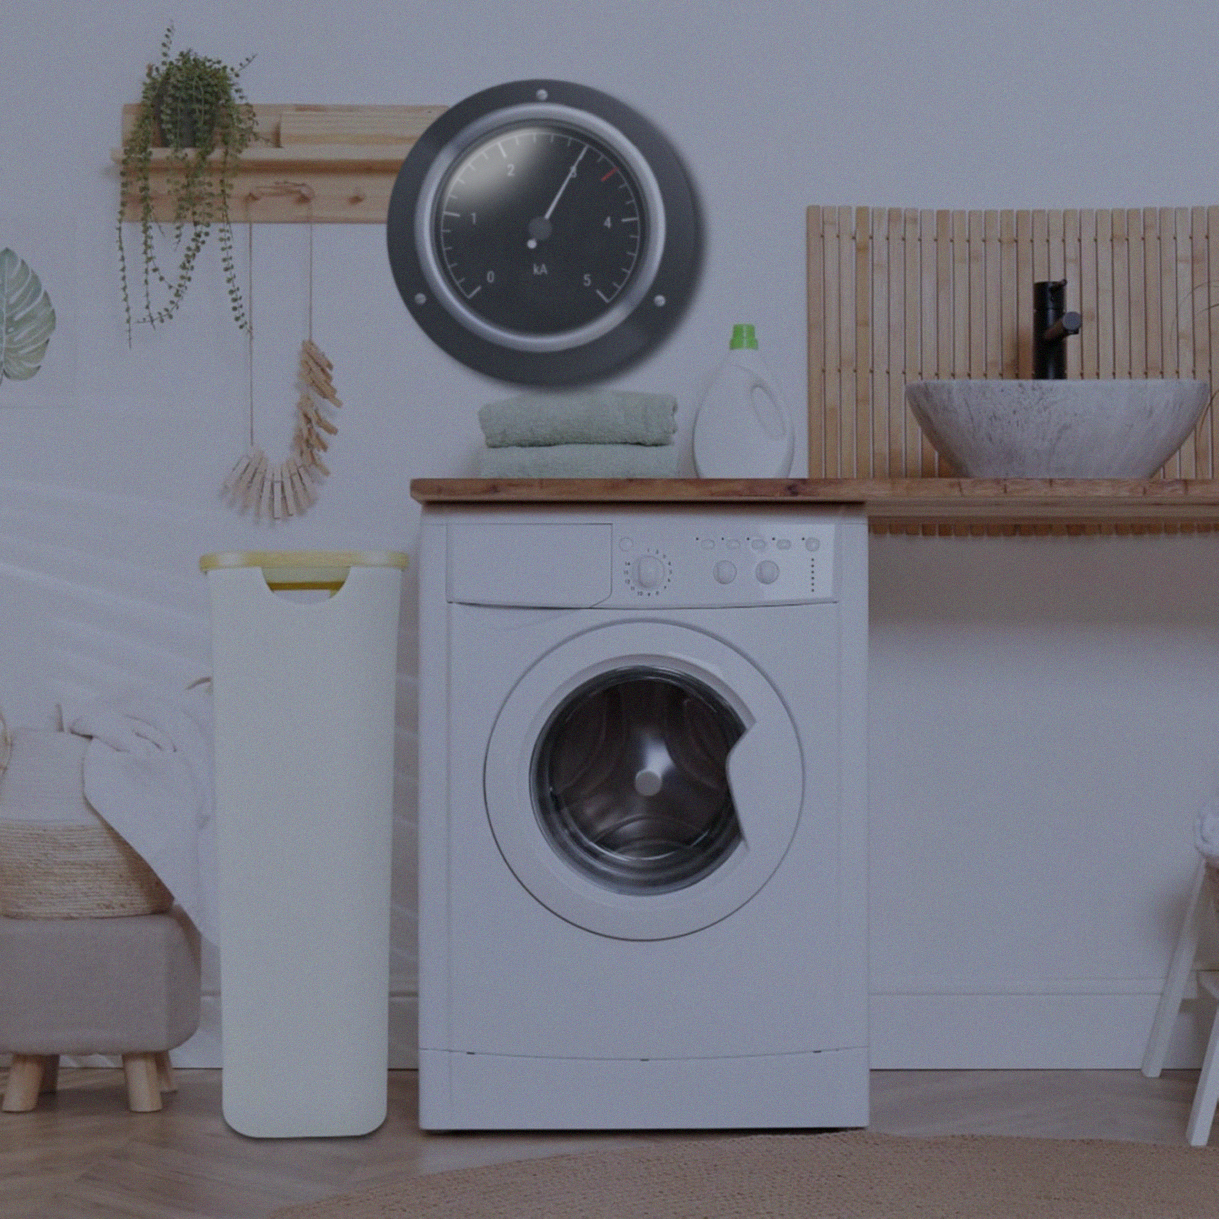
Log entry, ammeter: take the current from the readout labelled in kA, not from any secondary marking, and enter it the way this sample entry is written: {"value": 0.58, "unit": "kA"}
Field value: {"value": 3, "unit": "kA"}
